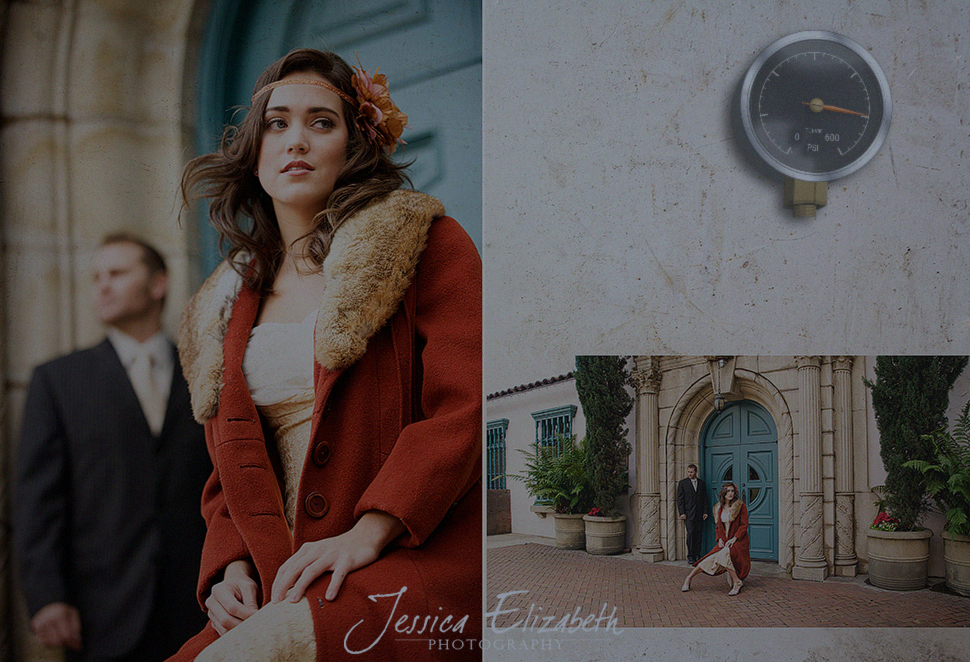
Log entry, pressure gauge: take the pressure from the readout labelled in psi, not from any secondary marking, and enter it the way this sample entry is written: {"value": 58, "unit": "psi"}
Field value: {"value": 500, "unit": "psi"}
